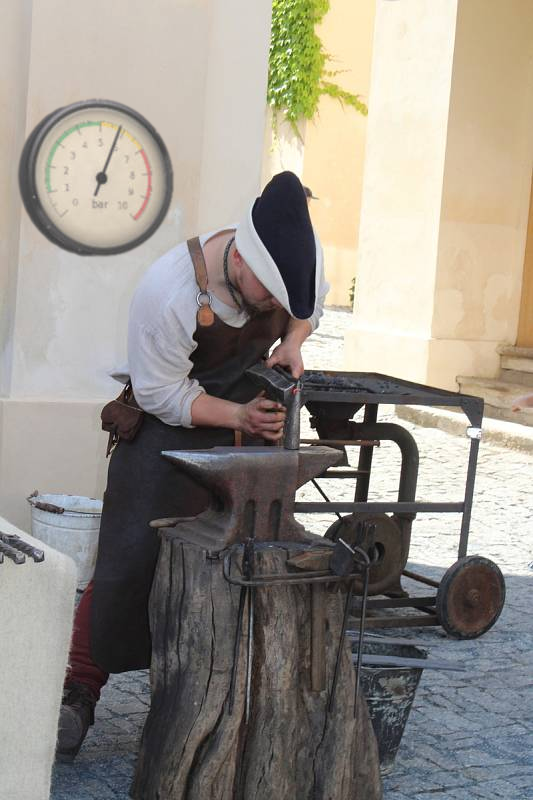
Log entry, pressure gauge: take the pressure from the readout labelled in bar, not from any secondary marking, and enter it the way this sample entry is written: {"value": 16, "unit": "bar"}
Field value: {"value": 5.75, "unit": "bar"}
